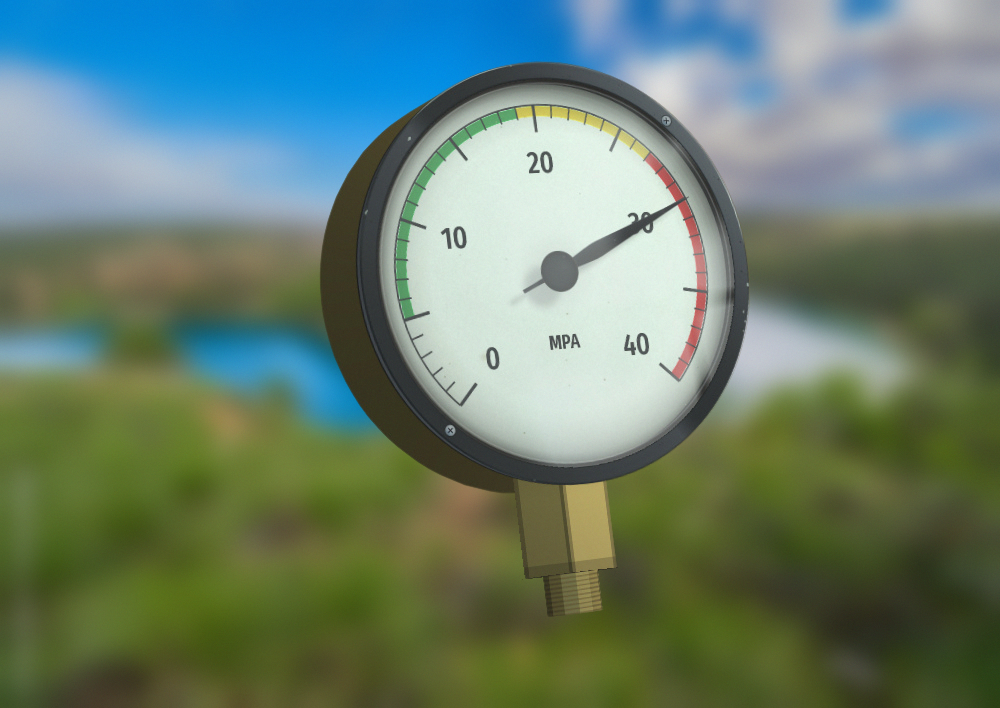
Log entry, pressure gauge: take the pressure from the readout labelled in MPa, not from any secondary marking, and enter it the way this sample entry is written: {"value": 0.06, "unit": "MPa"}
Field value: {"value": 30, "unit": "MPa"}
